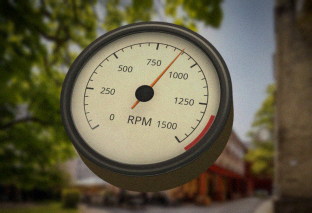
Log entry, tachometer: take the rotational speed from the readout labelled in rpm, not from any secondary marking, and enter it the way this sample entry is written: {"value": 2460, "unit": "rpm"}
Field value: {"value": 900, "unit": "rpm"}
